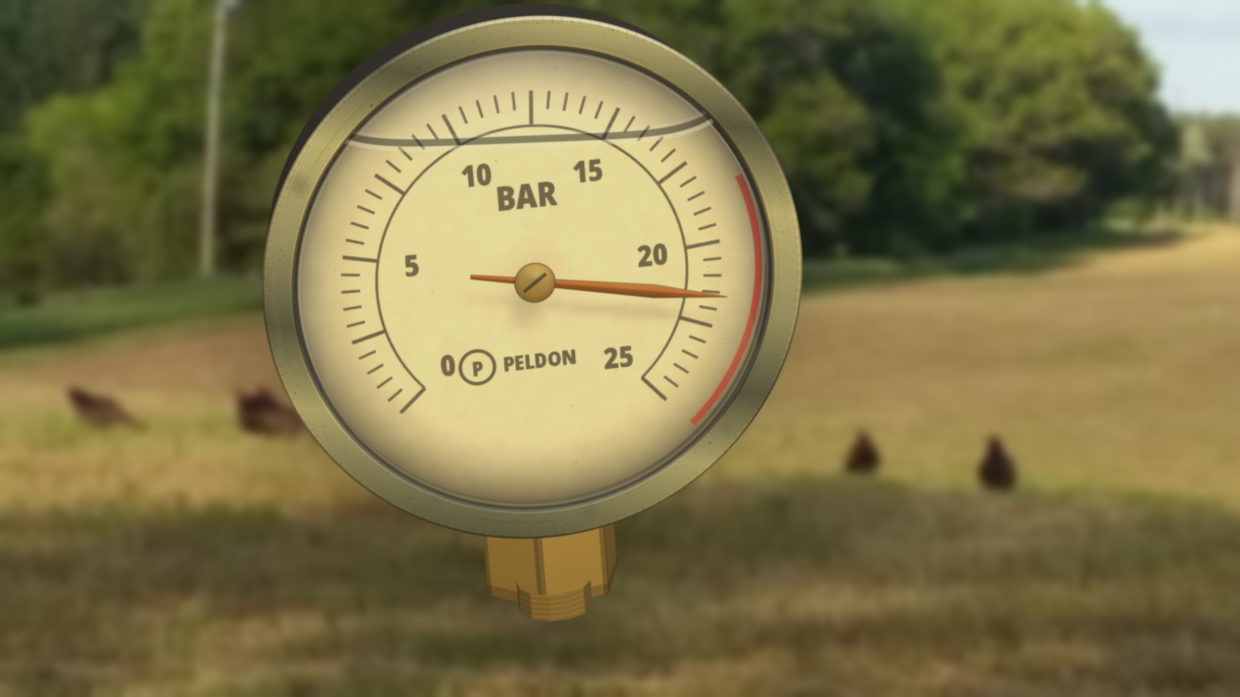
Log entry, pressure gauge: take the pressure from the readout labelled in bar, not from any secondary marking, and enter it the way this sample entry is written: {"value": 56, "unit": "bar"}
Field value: {"value": 21.5, "unit": "bar"}
